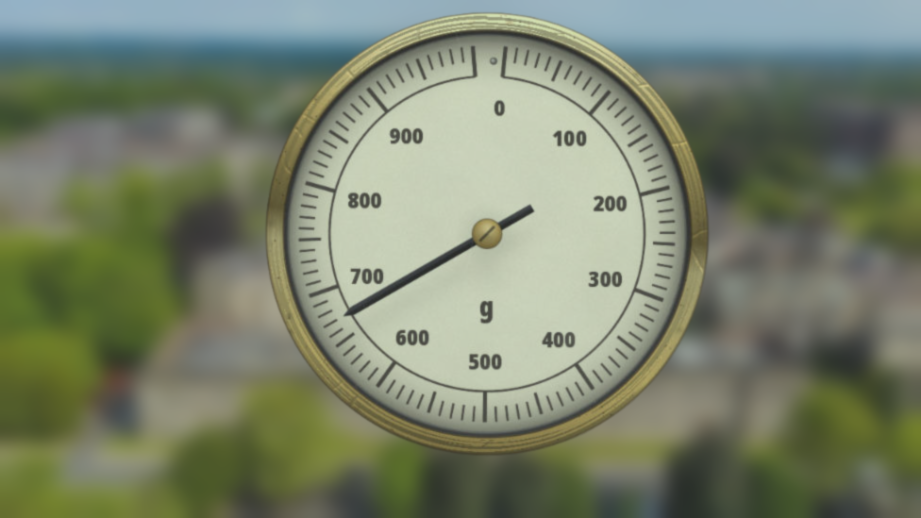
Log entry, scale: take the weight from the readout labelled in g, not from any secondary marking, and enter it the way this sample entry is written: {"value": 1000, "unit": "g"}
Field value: {"value": 670, "unit": "g"}
